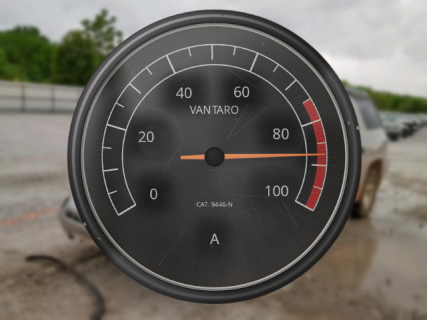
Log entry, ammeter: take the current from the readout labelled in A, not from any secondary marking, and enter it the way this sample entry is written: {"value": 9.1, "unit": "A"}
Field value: {"value": 87.5, "unit": "A"}
